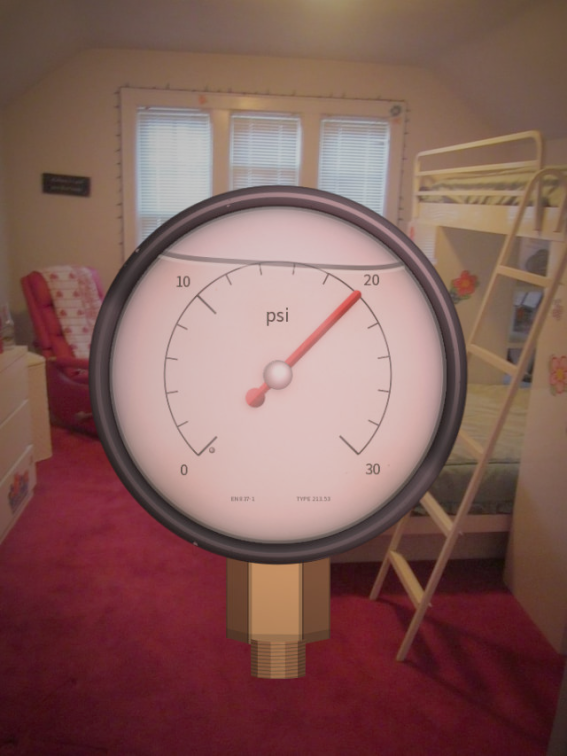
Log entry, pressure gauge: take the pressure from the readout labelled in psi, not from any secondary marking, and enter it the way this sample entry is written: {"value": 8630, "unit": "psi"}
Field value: {"value": 20, "unit": "psi"}
